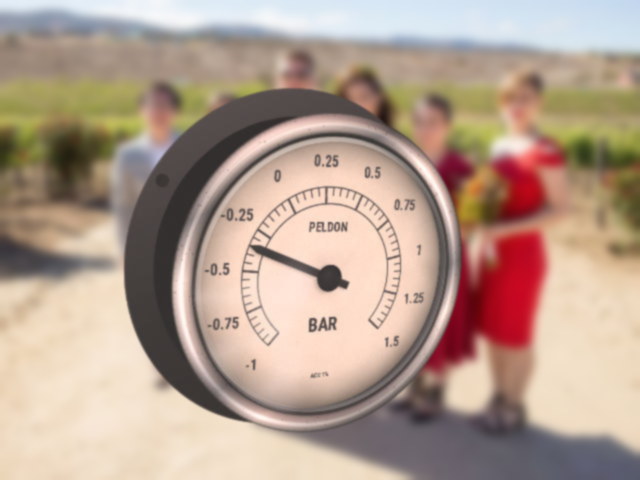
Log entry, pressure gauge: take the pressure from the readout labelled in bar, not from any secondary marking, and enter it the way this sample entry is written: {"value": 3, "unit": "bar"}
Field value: {"value": -0.35, "unit": "bar"}
